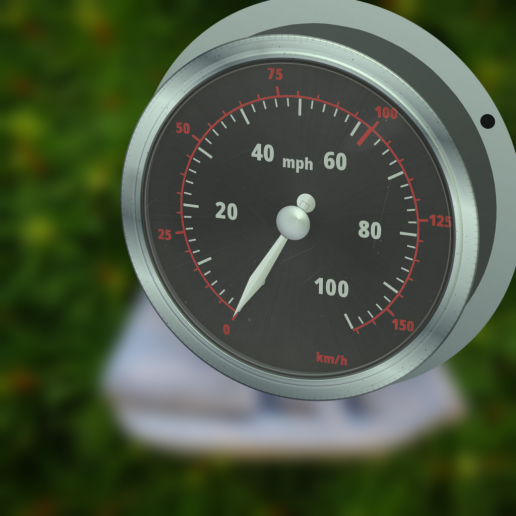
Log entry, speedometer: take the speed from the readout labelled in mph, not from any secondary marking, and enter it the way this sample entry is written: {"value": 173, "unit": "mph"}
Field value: {"value": 0, "unit": "mph"}
